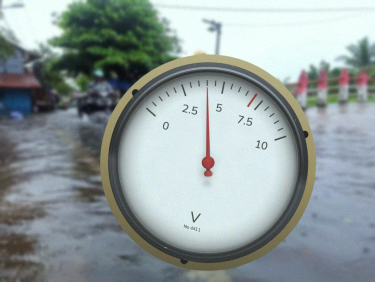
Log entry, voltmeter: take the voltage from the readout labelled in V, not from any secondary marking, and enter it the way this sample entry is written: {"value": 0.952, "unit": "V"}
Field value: {"value": 4, "unit": "V"}
